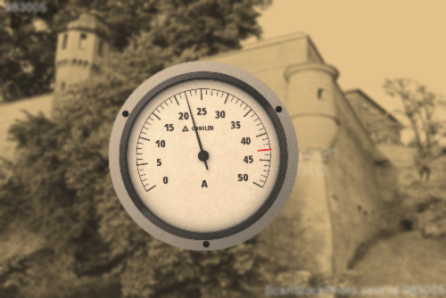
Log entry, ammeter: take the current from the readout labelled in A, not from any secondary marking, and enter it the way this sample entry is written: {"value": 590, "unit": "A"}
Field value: {"value": 22, "unit": "A"}
